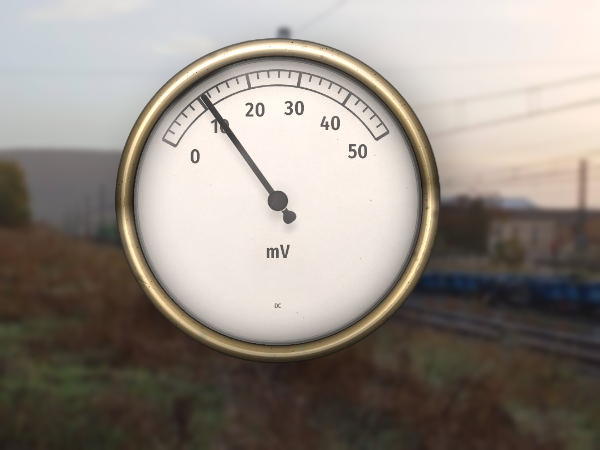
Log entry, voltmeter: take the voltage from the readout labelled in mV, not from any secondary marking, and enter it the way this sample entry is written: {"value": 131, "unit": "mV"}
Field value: {"value": 11, "unit": "mV"}
